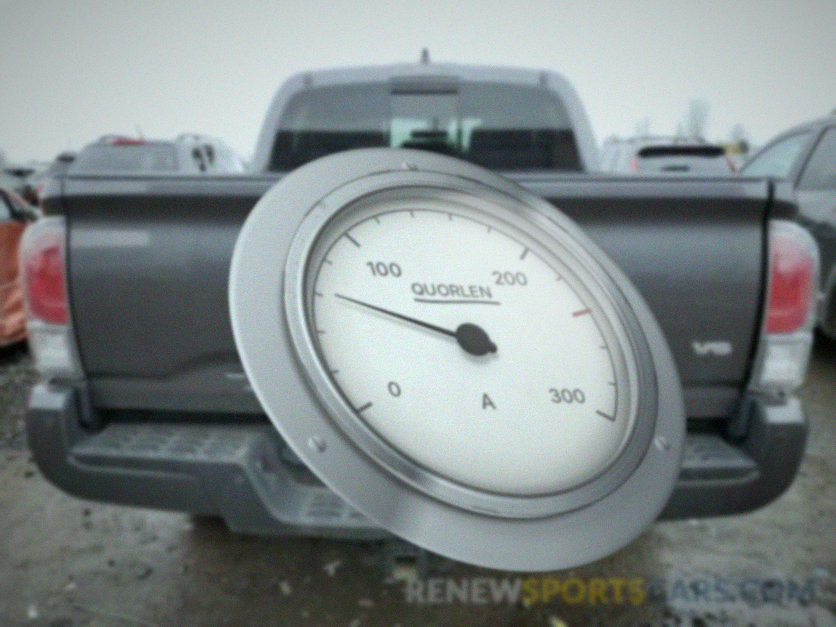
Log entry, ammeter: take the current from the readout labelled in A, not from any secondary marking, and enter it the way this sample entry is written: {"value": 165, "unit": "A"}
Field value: {"value": 60, "unit": "A"}
